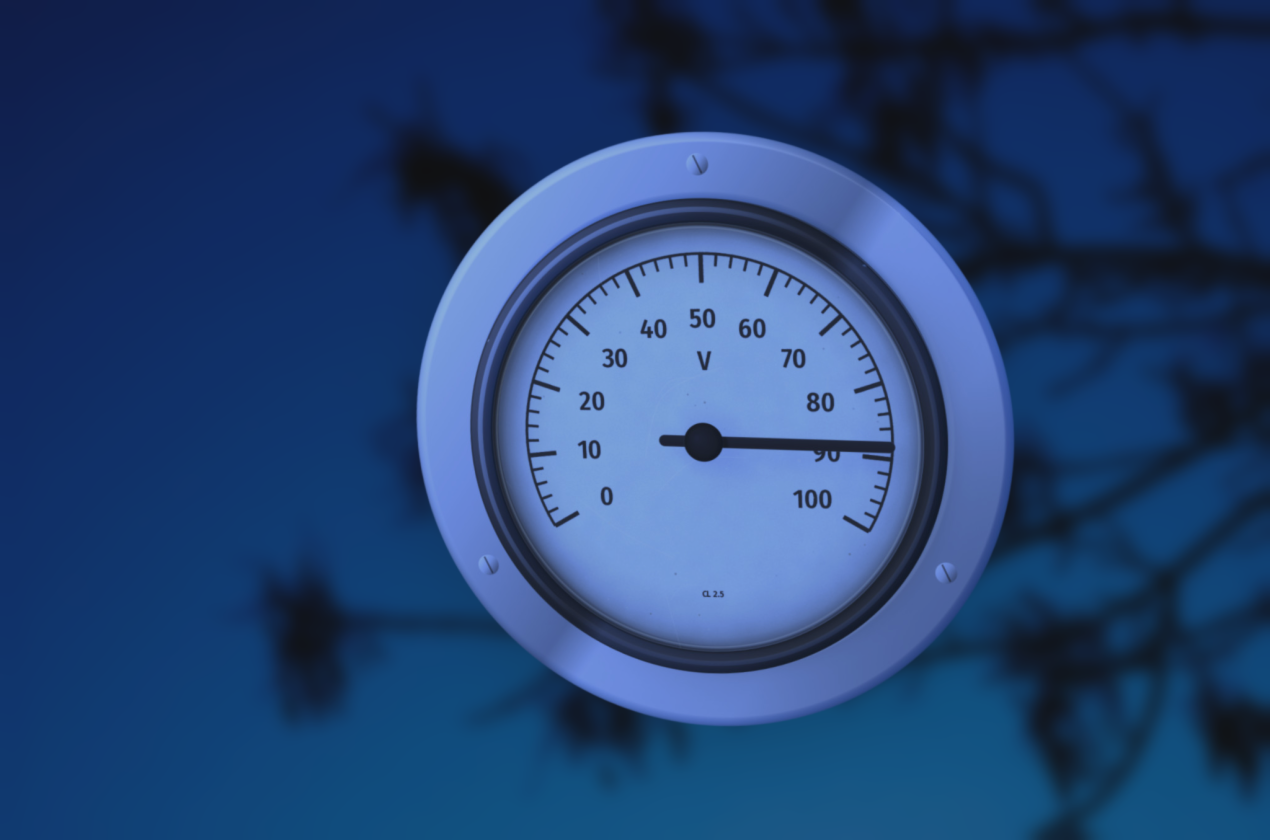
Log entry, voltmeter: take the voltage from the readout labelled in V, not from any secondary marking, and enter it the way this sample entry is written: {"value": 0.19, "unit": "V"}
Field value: {"value": 88, "unit": "V"}
